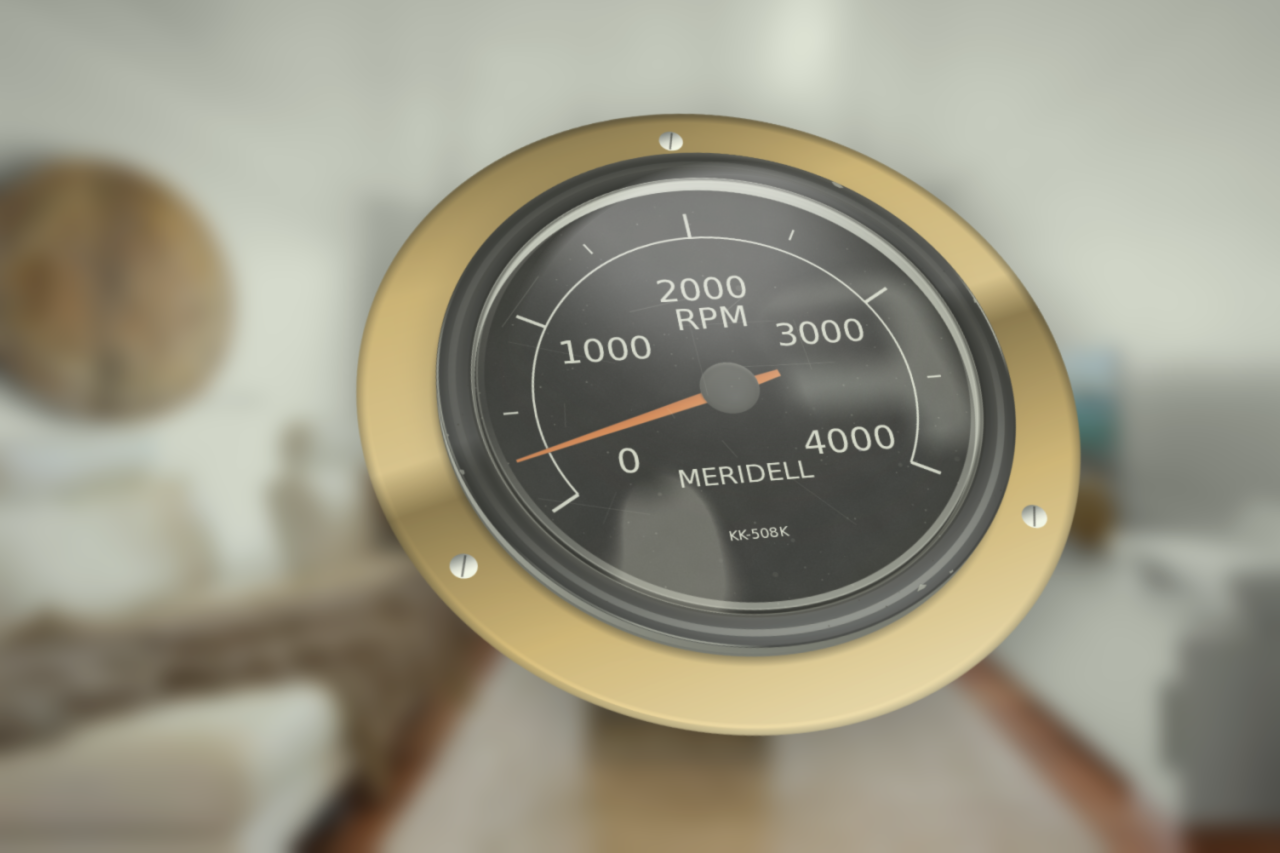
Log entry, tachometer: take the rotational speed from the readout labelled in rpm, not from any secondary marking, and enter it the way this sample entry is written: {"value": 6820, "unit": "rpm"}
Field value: {"value": 250, "unit": "rpm"}
